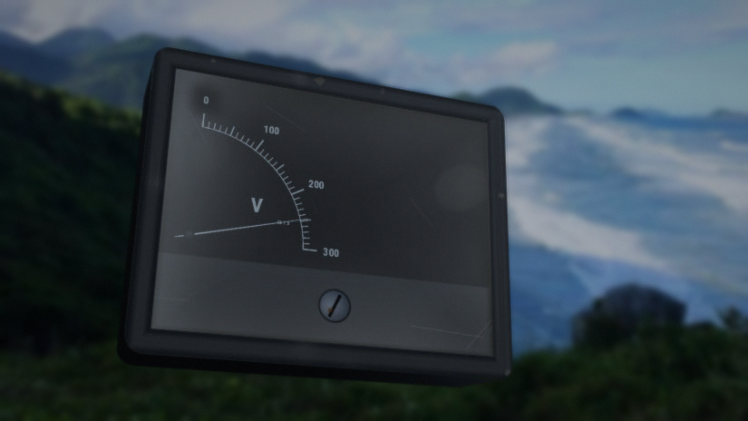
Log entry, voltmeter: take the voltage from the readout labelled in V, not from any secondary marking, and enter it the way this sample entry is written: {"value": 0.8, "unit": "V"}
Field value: {"value": 250, "unit": "V"}
